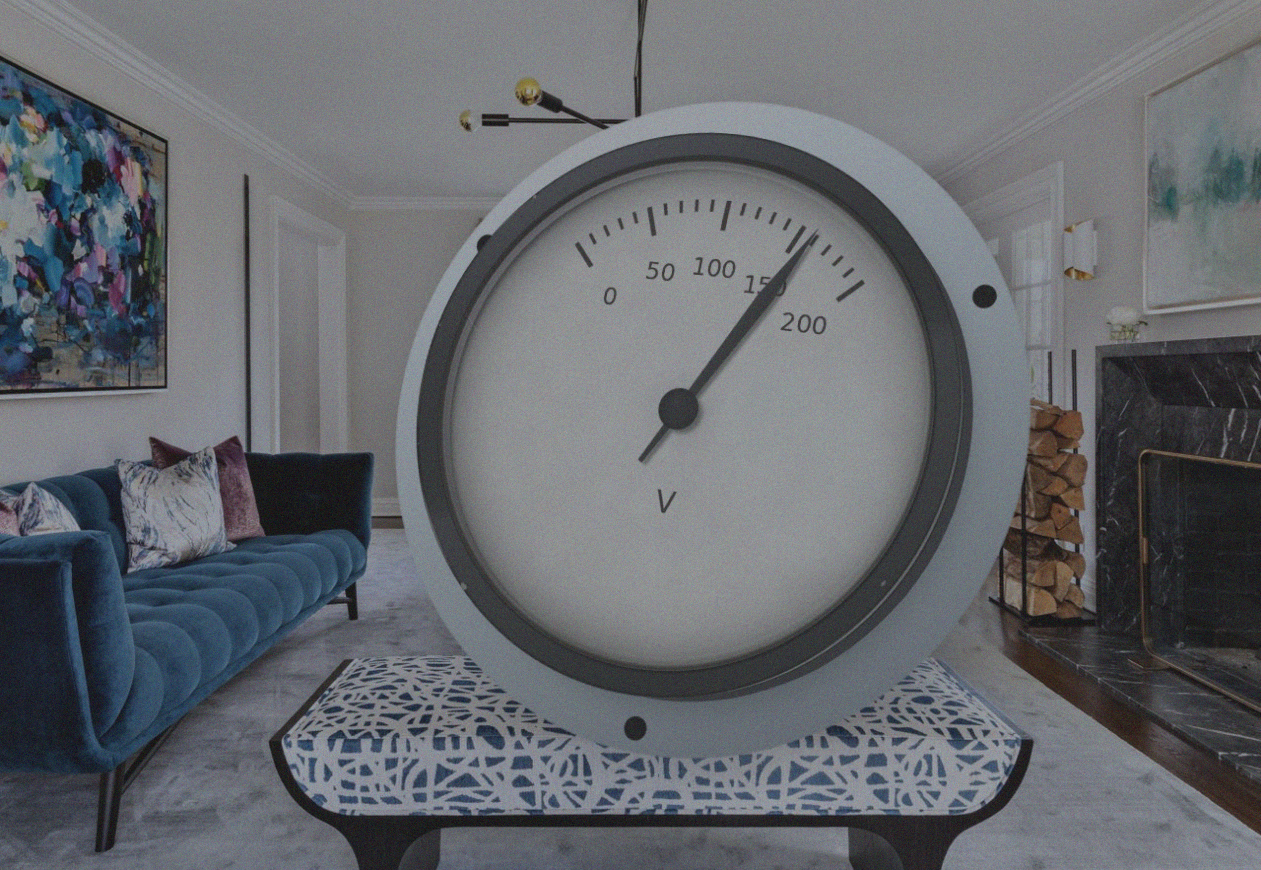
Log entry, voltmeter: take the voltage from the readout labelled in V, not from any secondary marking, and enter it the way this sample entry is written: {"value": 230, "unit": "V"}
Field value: {"value": 160, "unit": "V"}
